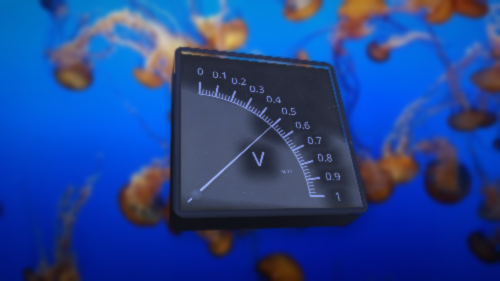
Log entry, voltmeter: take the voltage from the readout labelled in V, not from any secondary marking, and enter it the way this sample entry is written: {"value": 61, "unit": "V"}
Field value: {"value": 0.5, "unit": "V"}
